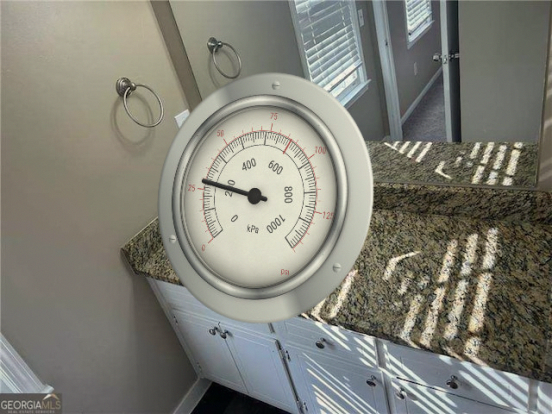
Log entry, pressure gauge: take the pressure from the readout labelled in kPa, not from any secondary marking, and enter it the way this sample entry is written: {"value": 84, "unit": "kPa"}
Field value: {"value": 200, "unit": "kPa"}
